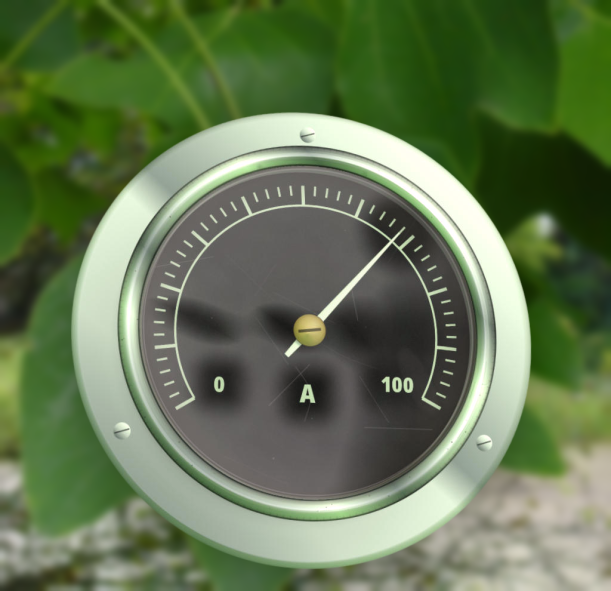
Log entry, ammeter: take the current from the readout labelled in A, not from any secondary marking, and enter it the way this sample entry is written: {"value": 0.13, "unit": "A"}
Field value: {"value": 68, "unit": "A"}
